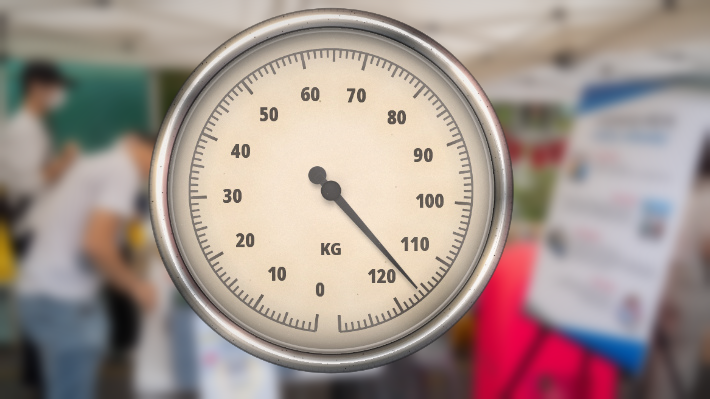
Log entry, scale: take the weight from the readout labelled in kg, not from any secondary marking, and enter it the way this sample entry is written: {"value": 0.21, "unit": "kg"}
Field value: {"value": 116, "unit": "kg"}
